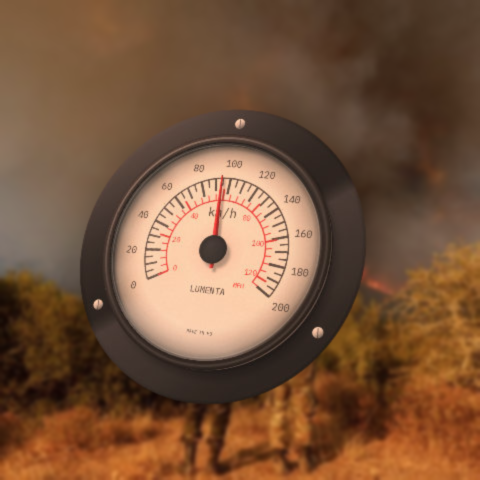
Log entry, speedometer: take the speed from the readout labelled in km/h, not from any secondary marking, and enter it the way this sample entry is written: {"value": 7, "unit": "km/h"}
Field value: {"value": 95, "unit": "km/h"}
